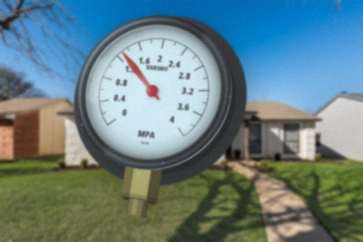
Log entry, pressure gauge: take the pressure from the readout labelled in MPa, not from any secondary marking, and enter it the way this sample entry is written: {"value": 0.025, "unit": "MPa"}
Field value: {"value": 1.3, "unit": "MPa"}
